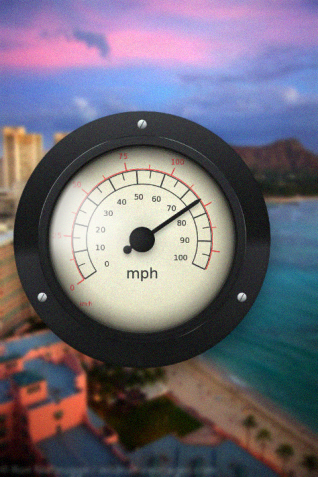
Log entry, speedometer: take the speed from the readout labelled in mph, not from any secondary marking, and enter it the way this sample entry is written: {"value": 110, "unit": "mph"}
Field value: {"value": 75, "unit": "mph"}
